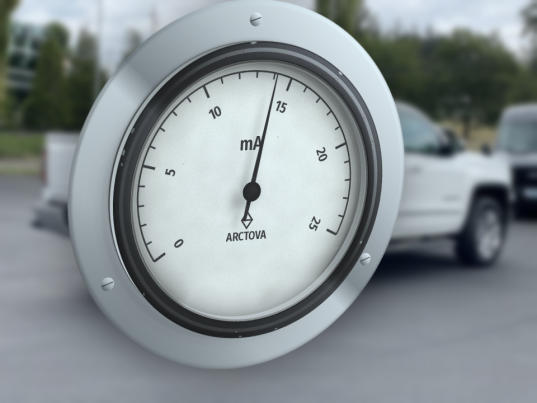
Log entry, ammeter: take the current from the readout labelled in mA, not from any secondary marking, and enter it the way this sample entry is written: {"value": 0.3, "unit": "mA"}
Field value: {"value": 14, "unit": "mA"}
